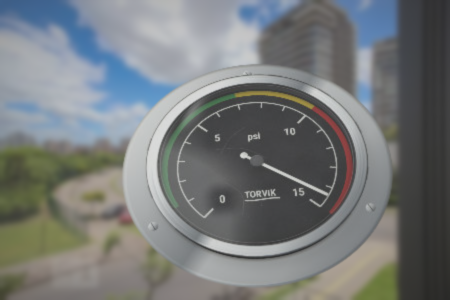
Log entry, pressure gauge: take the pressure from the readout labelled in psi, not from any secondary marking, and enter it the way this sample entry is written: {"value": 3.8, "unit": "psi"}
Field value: {"value": 14.5, "unit": "psi"}
